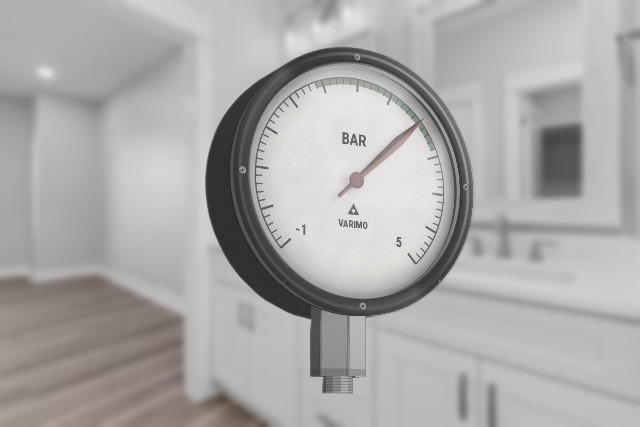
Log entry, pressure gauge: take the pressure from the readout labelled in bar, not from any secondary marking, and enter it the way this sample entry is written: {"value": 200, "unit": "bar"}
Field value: {"value": 3, "unit": "bar"}
